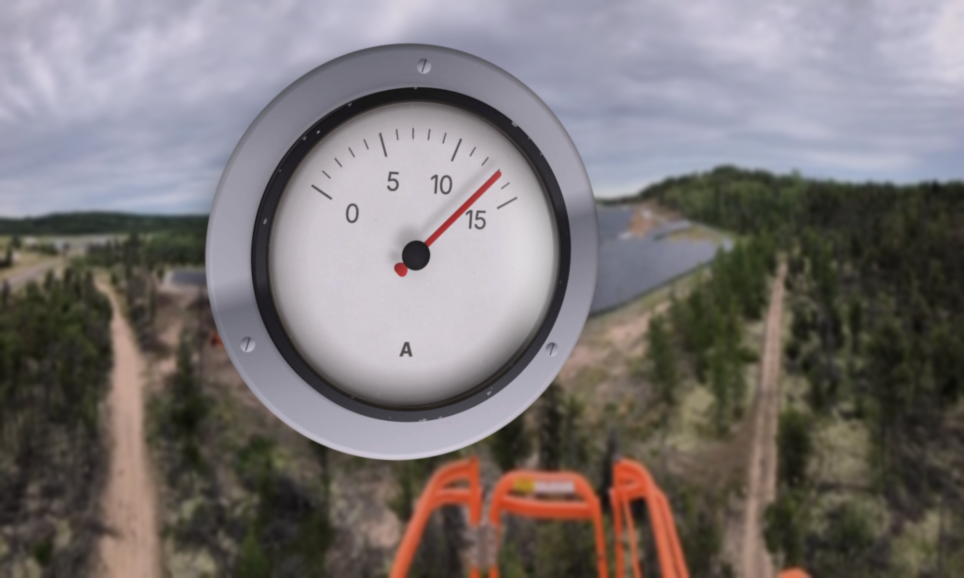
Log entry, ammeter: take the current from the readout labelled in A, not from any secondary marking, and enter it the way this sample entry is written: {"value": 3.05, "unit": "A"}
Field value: {"value": 13, "unit": "A"}
